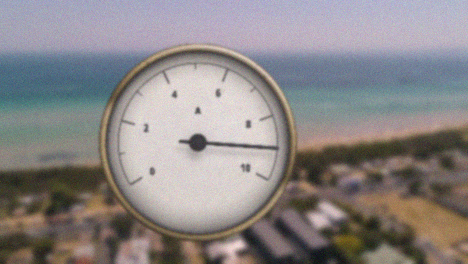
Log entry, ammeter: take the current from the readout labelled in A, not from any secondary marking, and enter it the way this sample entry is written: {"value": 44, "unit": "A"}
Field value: {"value": 9, "unit": "A"}
